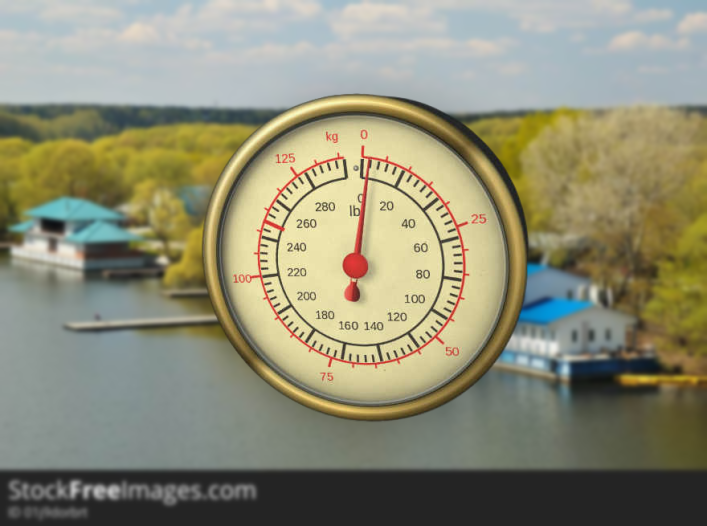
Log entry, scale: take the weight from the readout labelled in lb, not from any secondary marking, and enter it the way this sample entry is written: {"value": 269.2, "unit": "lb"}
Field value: {"value": 4, "unit": "lb"}
